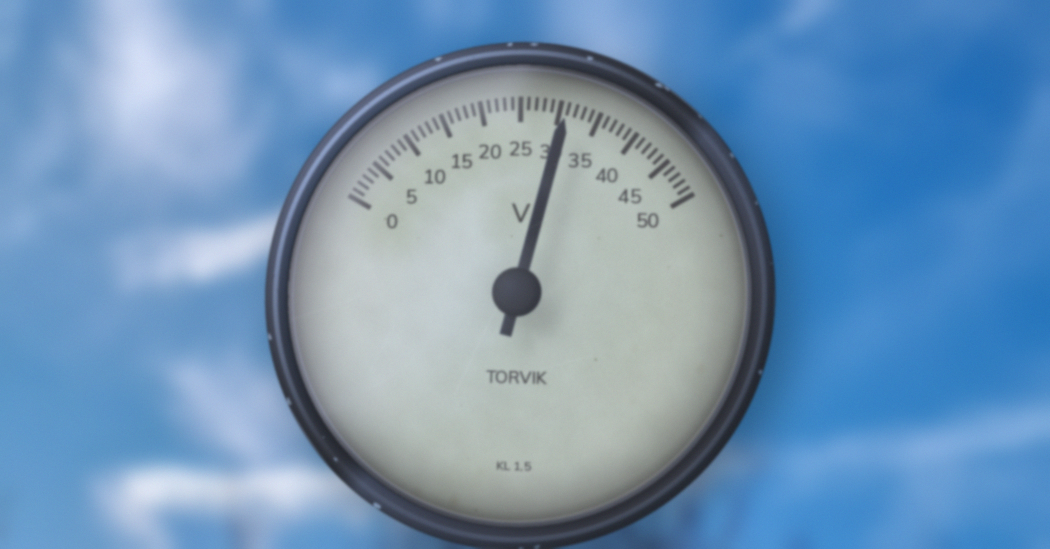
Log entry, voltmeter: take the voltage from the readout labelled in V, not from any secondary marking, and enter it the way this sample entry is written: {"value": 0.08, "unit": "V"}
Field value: {"value": 31, "unit": "V"}
